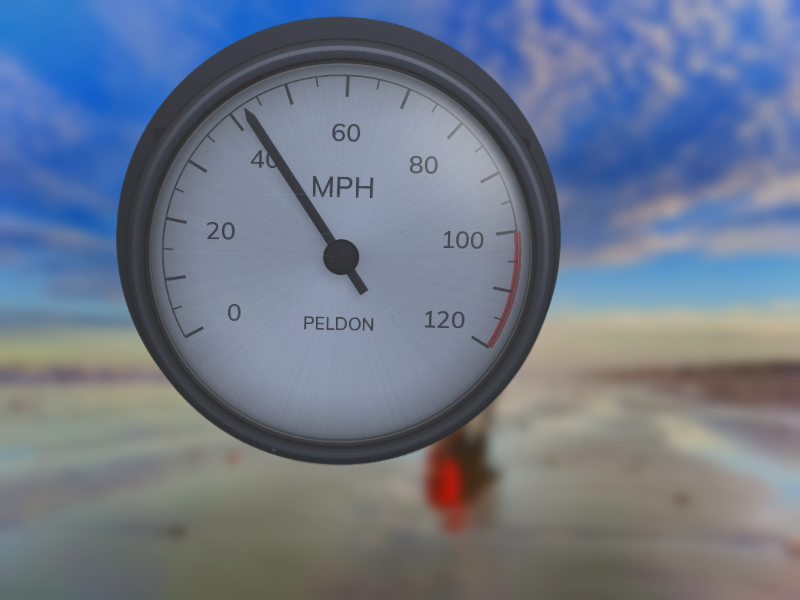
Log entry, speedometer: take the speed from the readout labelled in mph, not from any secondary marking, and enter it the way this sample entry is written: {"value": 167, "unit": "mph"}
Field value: {"value": 42.5, "unit": "mph"}
